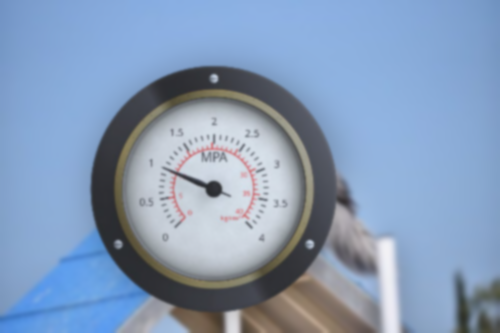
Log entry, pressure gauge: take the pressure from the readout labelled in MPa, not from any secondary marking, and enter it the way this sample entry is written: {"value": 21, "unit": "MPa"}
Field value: {"value": 1, "unit": "MPa"}
